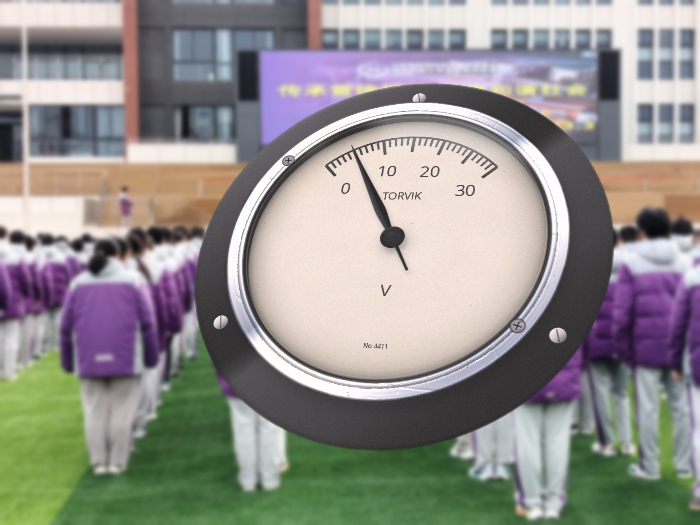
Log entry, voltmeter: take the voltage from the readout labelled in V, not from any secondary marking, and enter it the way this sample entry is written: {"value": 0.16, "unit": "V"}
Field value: {"value": 5, "unit": "V"}
